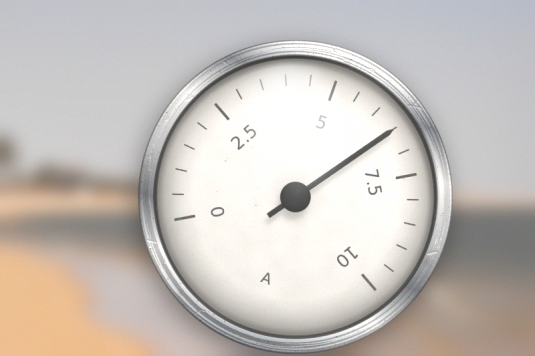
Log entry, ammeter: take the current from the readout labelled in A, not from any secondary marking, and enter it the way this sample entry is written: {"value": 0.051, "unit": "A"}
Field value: {"value": 6.5, "unit": "A"}
